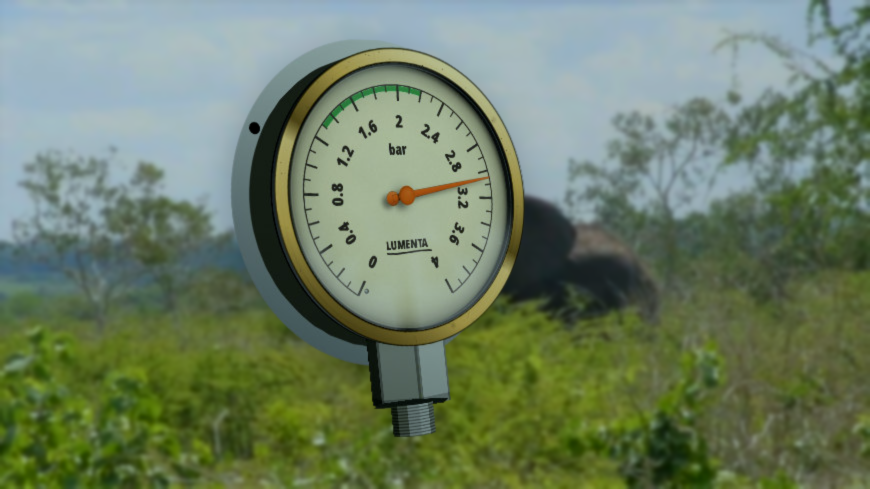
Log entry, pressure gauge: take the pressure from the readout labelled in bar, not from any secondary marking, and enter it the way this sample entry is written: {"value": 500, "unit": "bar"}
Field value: {"value": 3.05, "unit": "bar"}
